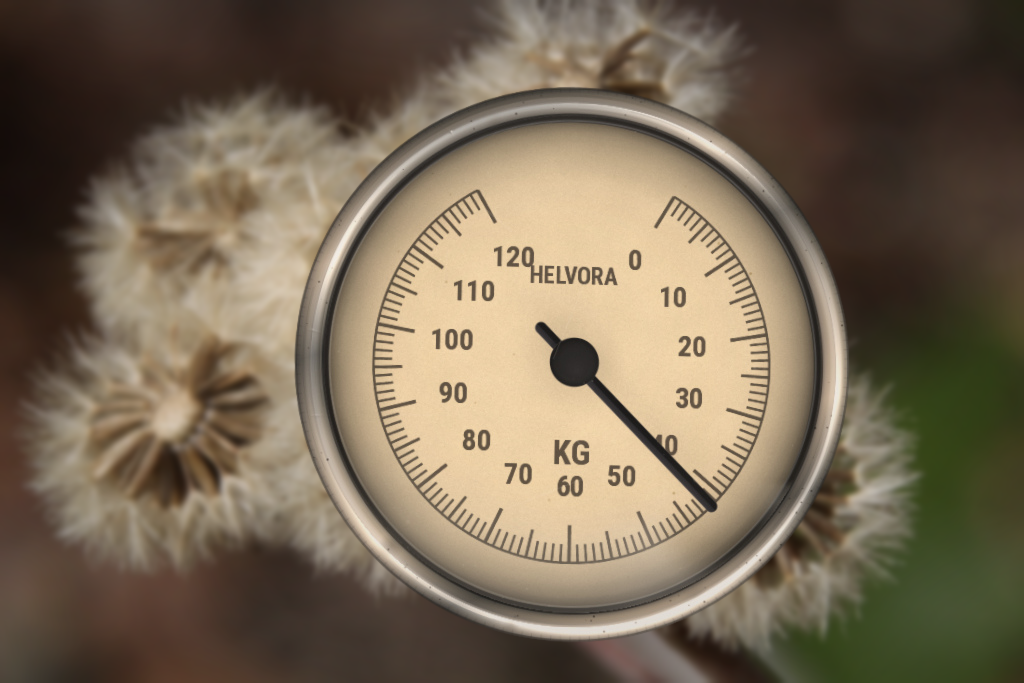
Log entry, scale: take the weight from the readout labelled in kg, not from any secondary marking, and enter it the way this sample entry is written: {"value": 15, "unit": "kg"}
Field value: {"value": 42, "unit": "kg"}
